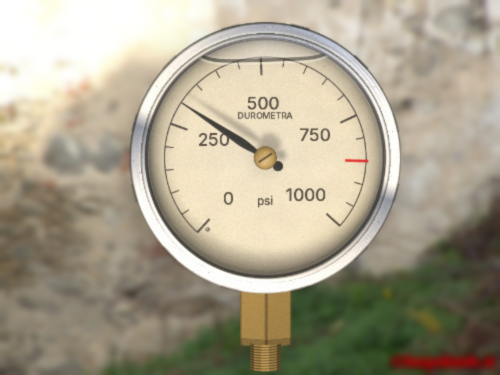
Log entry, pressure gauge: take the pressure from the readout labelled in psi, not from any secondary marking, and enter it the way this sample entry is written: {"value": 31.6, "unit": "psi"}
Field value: {"value": 300, "unit": "psi"}
